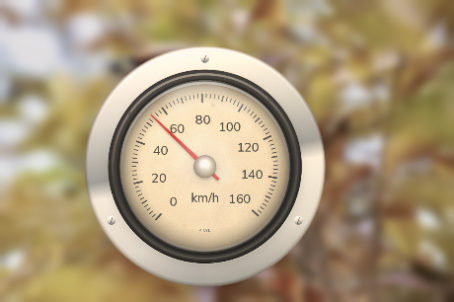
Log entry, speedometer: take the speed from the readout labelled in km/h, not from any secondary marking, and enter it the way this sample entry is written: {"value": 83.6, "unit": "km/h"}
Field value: {"value": 54, "unit": "km/h"}
